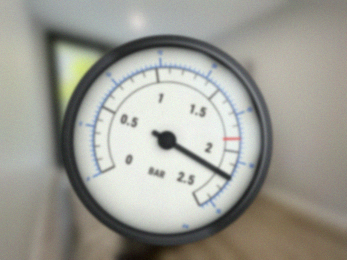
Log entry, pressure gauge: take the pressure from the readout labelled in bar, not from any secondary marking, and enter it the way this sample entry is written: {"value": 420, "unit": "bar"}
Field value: {"value": 2.2, "unit": "bar"}
